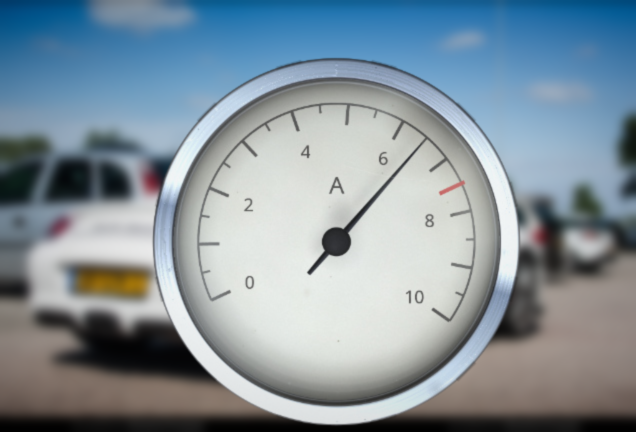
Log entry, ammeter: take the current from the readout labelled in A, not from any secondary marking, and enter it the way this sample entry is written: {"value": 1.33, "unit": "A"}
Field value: {"value": 6.5, "unit": "A"}
